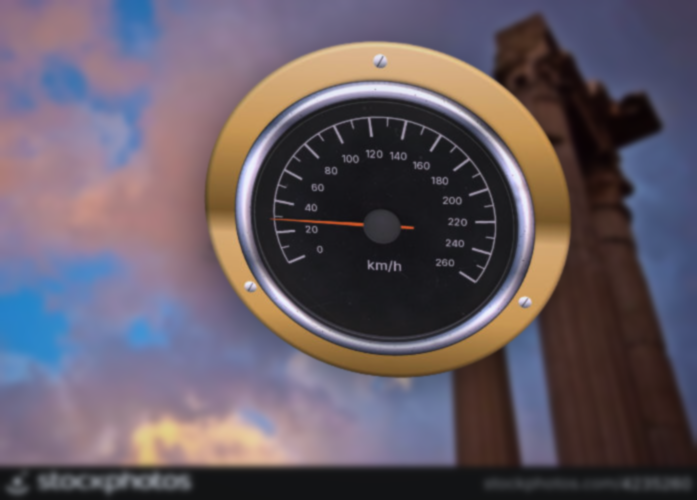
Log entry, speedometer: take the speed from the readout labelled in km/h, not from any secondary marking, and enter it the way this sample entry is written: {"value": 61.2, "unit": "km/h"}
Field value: {"value": 30, "unit": "km/h"}
